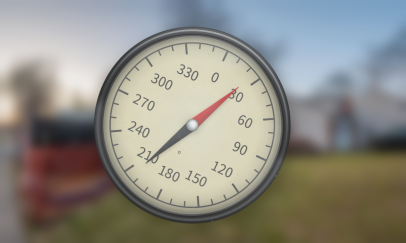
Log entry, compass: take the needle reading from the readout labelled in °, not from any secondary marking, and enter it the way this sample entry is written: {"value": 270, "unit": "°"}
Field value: {"value": 25, "unit": "°"}
